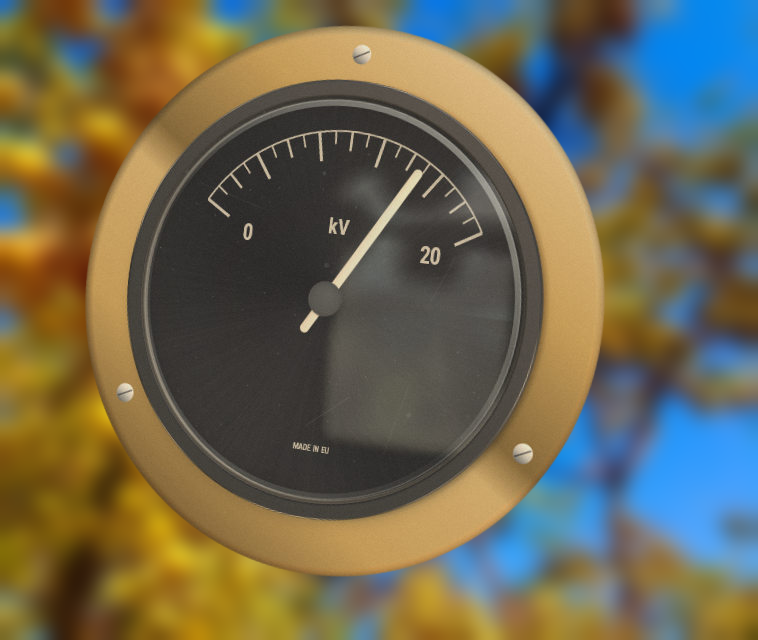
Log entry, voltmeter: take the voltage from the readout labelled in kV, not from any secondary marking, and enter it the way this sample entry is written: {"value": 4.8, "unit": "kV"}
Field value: {"value": 15, "unit": "kV"}
